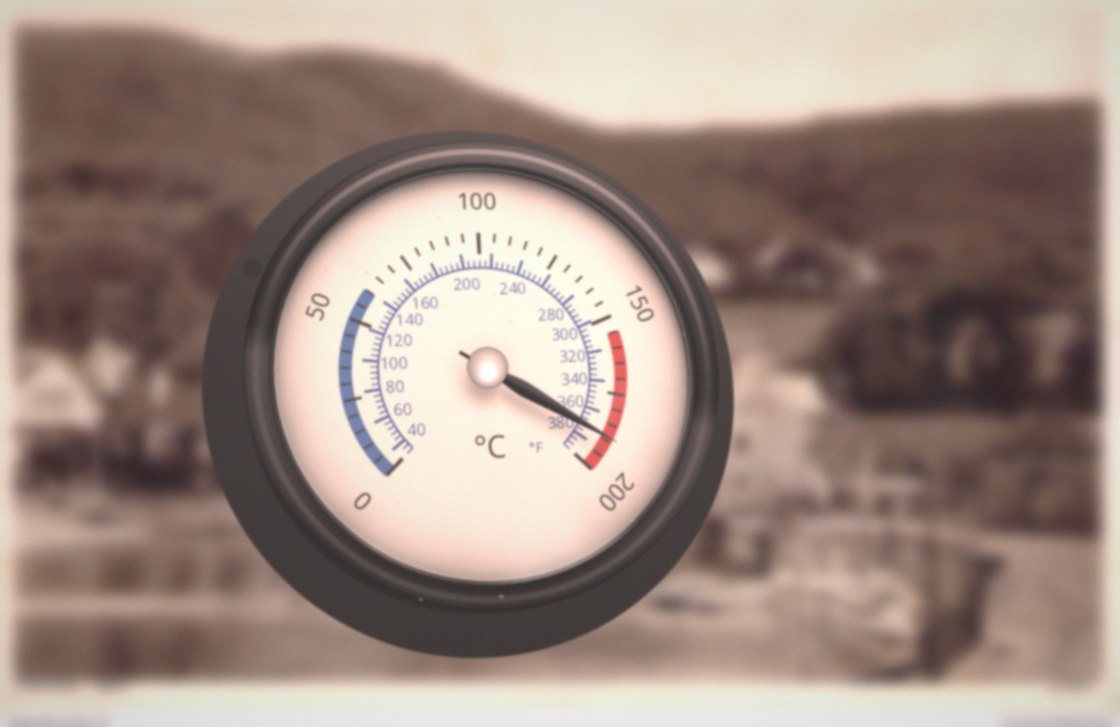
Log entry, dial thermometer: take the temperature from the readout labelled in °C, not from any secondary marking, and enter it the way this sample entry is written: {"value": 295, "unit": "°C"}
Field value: {"value": 190, "unit": "°C"}
